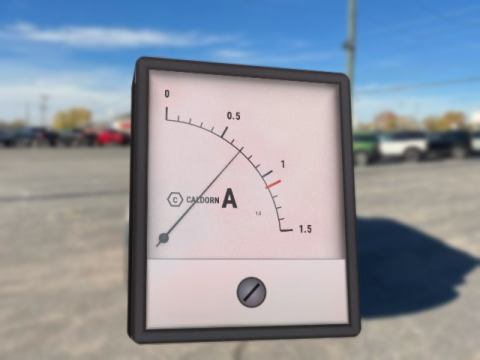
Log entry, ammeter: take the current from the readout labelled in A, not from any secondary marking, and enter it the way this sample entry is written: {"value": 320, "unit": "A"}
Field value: {"value": 0.7, "unit": "A"}
